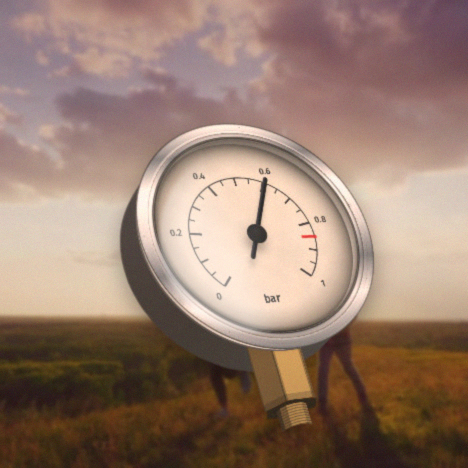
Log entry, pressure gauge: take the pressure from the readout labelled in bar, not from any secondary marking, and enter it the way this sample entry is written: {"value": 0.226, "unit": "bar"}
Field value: {"value": 0.6, "unit": "bar"}
